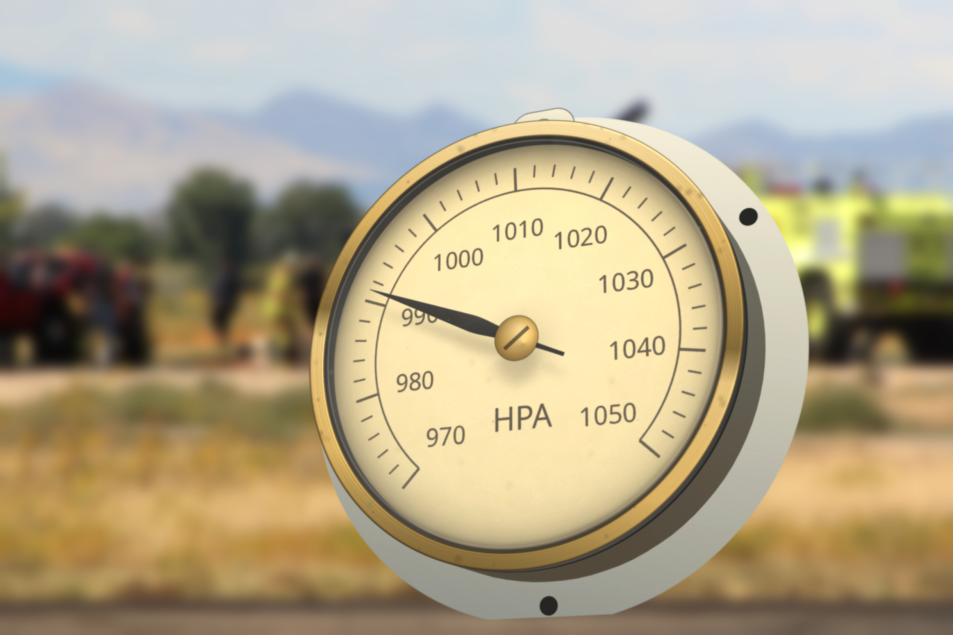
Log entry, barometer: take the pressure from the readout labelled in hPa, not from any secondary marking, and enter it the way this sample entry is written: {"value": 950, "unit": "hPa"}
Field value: {"value": 991, "unit": "hPa"}
